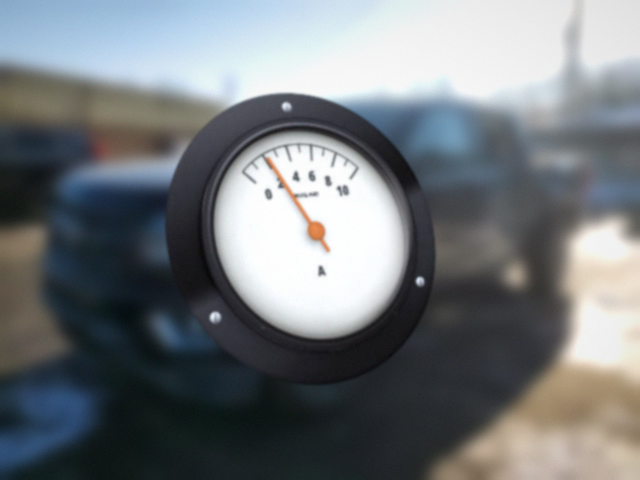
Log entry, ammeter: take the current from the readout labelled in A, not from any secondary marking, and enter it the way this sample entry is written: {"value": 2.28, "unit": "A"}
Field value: {"value": 2, "unit": "A"}
